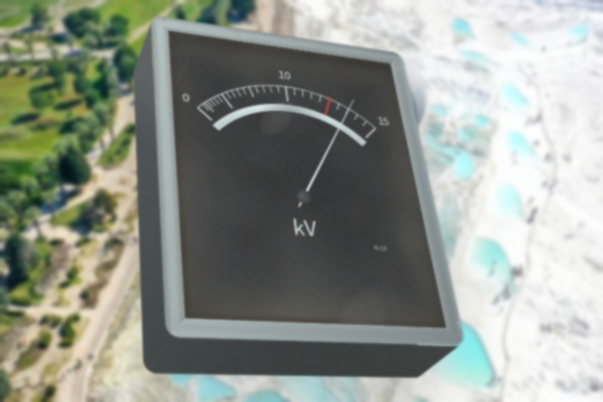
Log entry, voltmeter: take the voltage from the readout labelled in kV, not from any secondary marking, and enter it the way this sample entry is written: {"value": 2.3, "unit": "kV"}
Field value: {"value": 13.5, "unit": "kV"}
